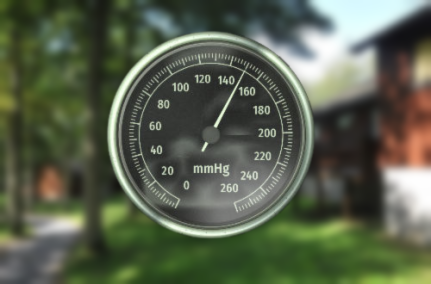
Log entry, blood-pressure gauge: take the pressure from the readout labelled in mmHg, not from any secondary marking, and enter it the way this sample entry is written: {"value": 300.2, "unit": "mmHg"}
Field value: {"value": 150, "unit": "mmHg"}
